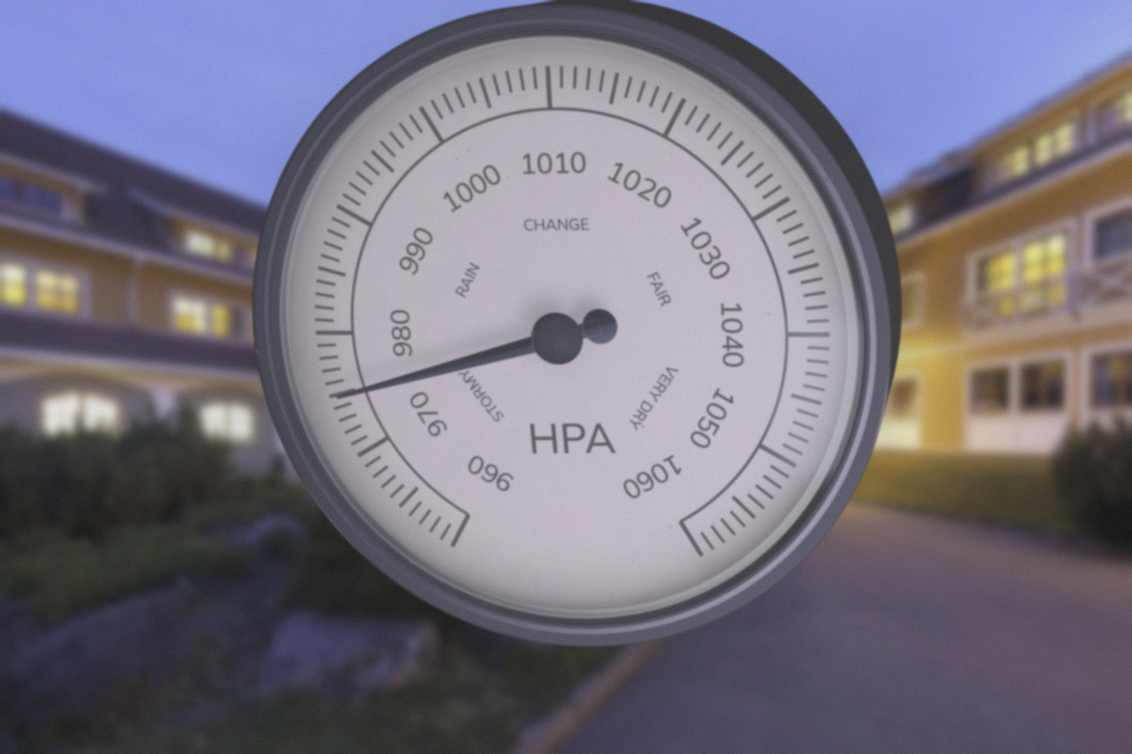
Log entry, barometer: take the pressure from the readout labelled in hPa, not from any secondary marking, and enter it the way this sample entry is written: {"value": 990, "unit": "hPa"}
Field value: {"value": 975, "unit": "hPa"}
